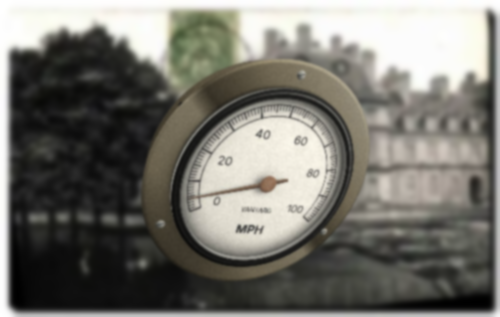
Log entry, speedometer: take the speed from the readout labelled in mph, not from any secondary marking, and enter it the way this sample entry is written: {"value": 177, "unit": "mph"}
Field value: {"value": 5, "unit": "mph"}
